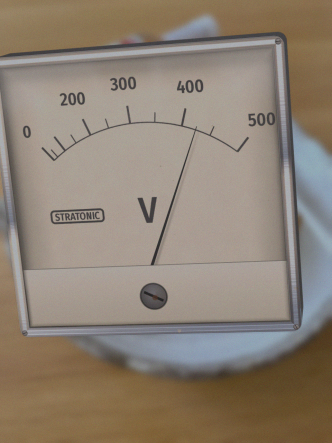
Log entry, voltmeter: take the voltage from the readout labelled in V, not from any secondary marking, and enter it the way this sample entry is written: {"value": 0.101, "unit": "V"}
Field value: {"value": 425, "unit": "V"}
